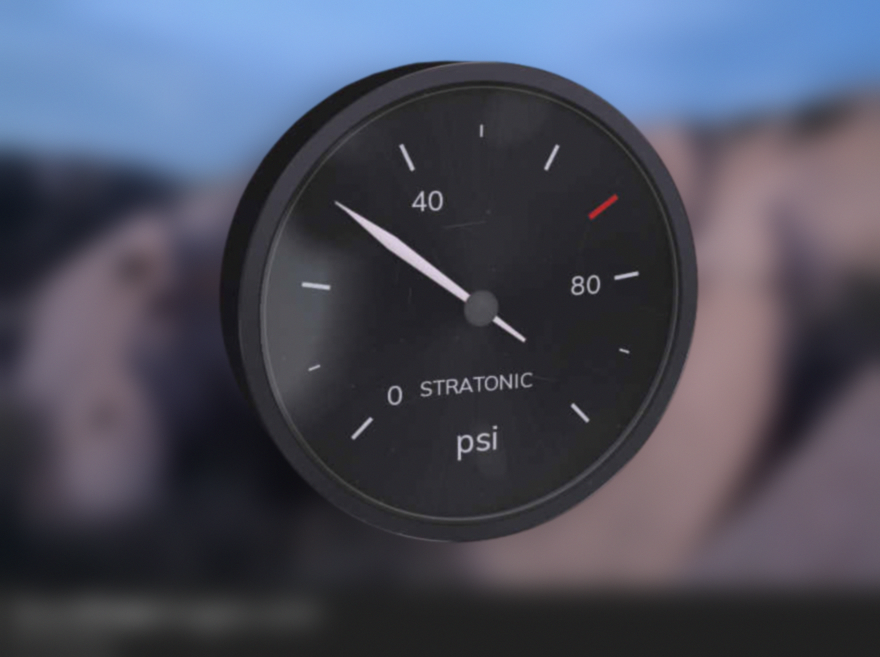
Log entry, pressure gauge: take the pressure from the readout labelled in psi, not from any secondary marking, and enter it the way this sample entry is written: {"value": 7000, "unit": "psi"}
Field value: {"value": 30, "unit": "psi"}
